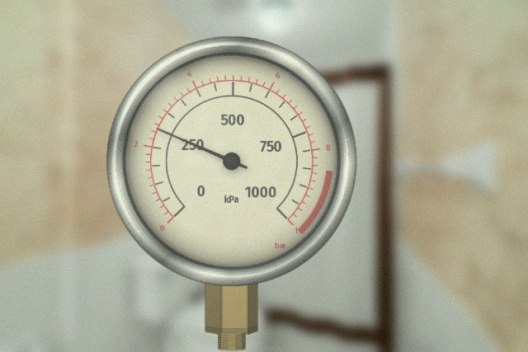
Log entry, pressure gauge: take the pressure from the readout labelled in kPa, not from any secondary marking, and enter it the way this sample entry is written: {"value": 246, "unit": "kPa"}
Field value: {"value": 250, "unit": "kPa"}
